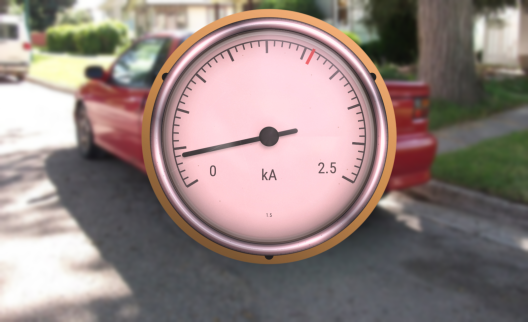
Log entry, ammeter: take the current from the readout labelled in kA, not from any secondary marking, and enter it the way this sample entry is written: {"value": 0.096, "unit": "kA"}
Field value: {"value": 0.2, "unit": "kA"}
